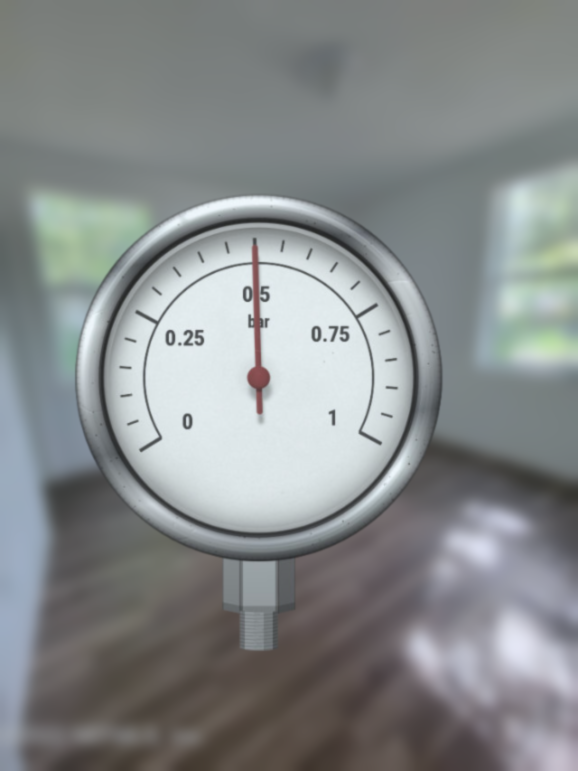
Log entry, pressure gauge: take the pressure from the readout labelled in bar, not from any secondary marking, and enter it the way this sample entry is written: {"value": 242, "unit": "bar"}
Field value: {"value": 0.5, "unit": "bar"}
